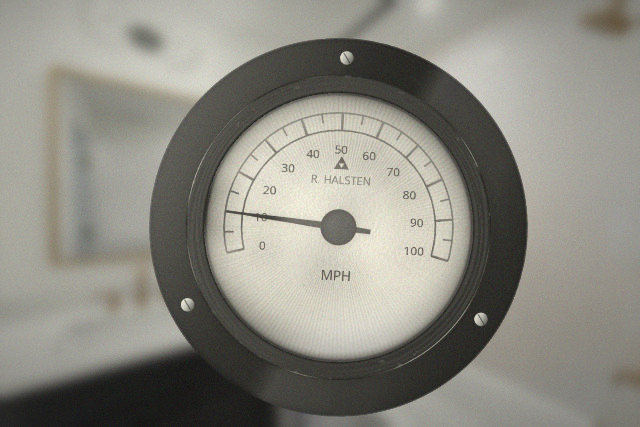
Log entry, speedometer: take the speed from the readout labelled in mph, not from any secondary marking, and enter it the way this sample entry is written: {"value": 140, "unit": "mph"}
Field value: {"value": 10, "unit": "mph"}
